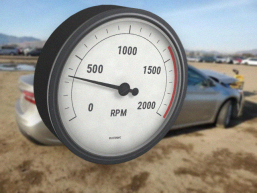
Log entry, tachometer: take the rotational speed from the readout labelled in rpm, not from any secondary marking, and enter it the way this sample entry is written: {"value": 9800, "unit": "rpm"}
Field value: {"value": 350, "unit": "rpm"}
